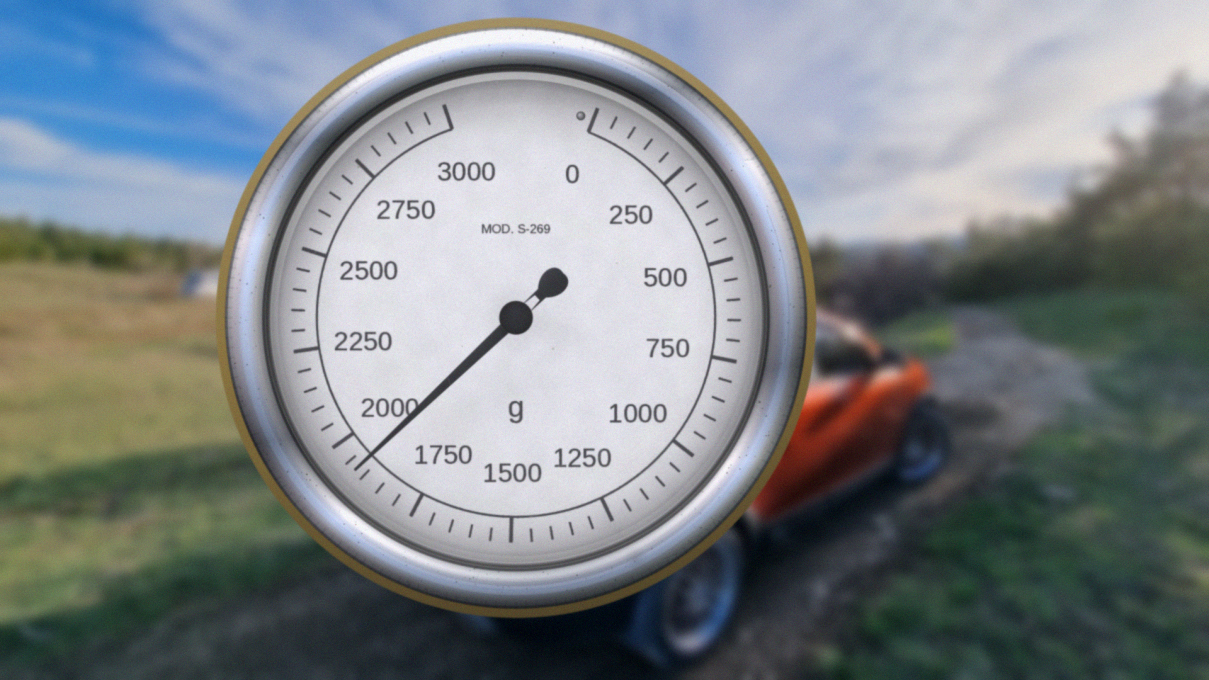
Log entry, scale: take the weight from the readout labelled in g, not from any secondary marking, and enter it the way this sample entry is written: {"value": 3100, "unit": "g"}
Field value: {"value": 1925, "unit": "g"}
